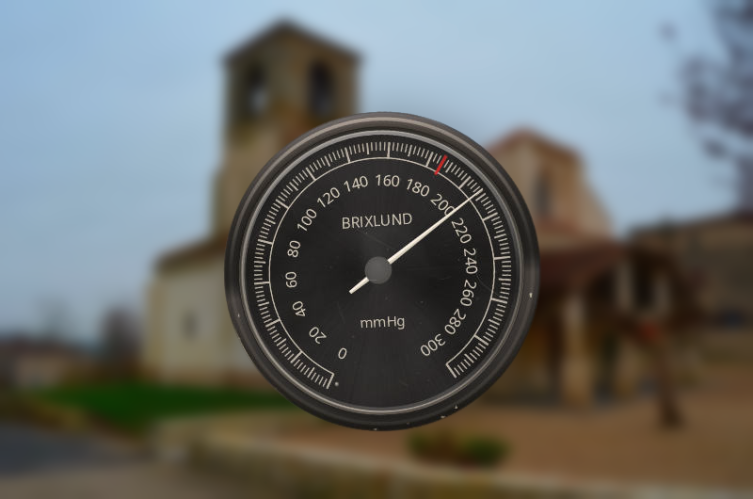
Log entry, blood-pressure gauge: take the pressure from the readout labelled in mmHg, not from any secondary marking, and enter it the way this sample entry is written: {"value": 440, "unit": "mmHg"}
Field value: {"value": 208, "unit": "mmHg"}
